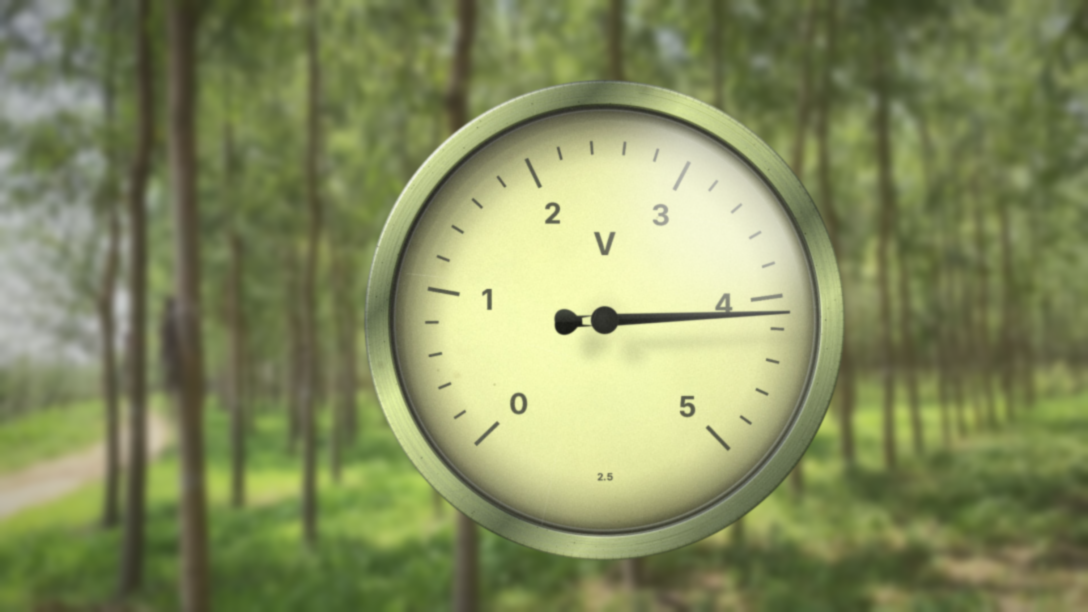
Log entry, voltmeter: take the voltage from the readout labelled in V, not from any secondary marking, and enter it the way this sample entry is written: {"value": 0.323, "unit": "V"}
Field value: {"value": 4.1, "unit": "V"}
